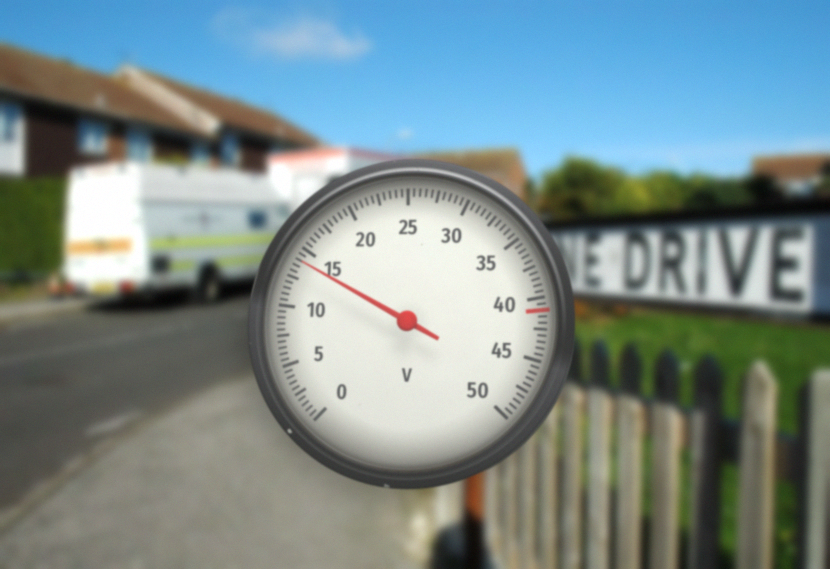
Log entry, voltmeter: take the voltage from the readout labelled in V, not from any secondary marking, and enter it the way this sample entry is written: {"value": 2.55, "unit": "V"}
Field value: {"value": 14, "unit": "V"}
